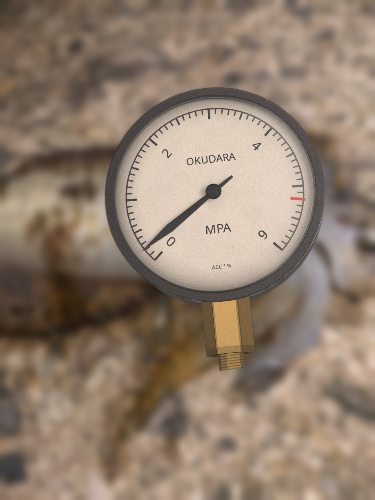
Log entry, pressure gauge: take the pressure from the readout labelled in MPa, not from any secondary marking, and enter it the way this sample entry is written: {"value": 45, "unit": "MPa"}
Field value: {"value": 0.2, "unit": "MPa"}
